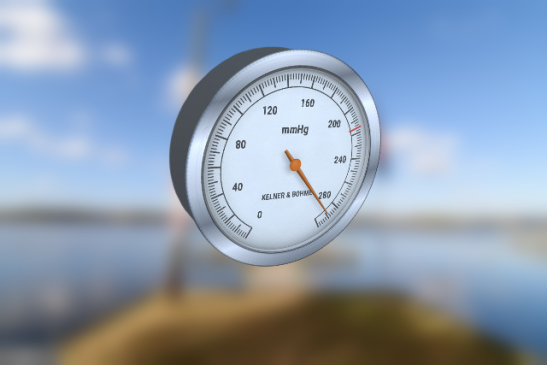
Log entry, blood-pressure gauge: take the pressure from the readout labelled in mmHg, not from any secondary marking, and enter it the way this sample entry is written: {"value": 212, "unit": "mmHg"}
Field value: {"value": 290, "unit": "mmHg"}
